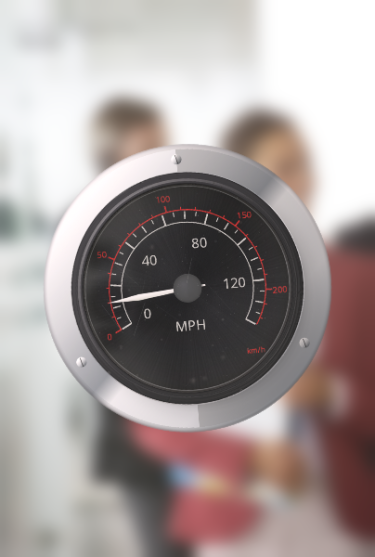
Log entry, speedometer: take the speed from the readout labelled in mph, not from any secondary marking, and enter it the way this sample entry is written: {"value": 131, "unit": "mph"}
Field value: {"value": 12.5, "unit": "mph"}
